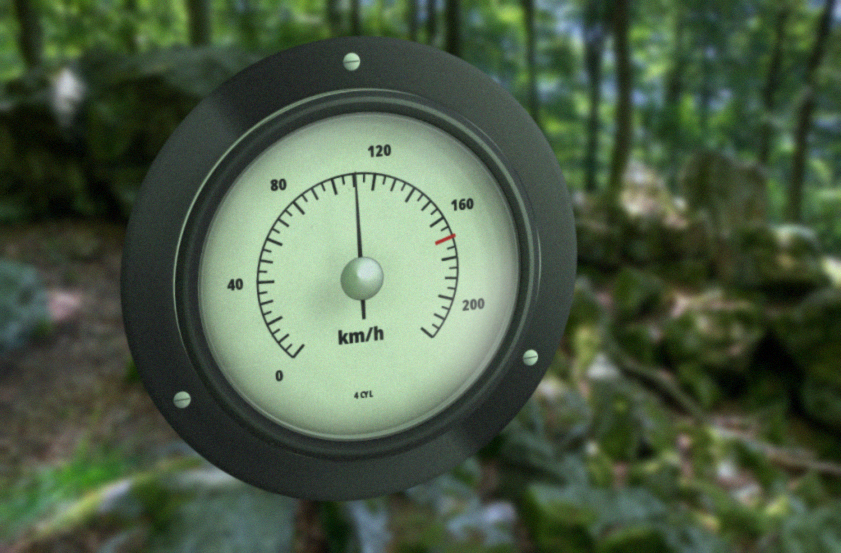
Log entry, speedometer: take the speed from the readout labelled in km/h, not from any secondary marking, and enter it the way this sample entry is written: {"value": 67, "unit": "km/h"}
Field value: {"value": 110, "unit": "km/h"}
